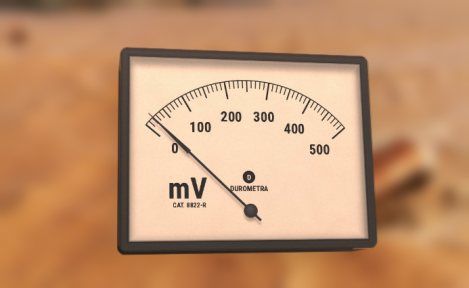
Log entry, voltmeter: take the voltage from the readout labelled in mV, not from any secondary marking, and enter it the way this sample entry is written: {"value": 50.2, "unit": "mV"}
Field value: {"value": 20, "unit": "mV"}
